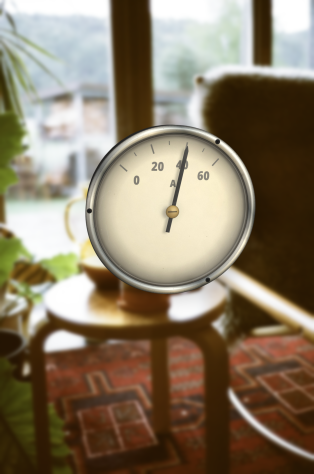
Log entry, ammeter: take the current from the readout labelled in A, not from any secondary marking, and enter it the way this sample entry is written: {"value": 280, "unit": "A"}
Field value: {"value": 40, "unit": "A"}
